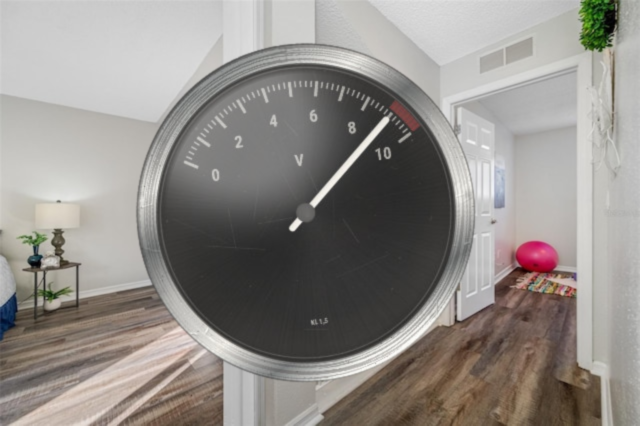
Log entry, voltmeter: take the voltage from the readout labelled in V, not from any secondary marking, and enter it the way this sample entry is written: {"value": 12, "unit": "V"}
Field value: {"value": 9, "unit": "V"}
